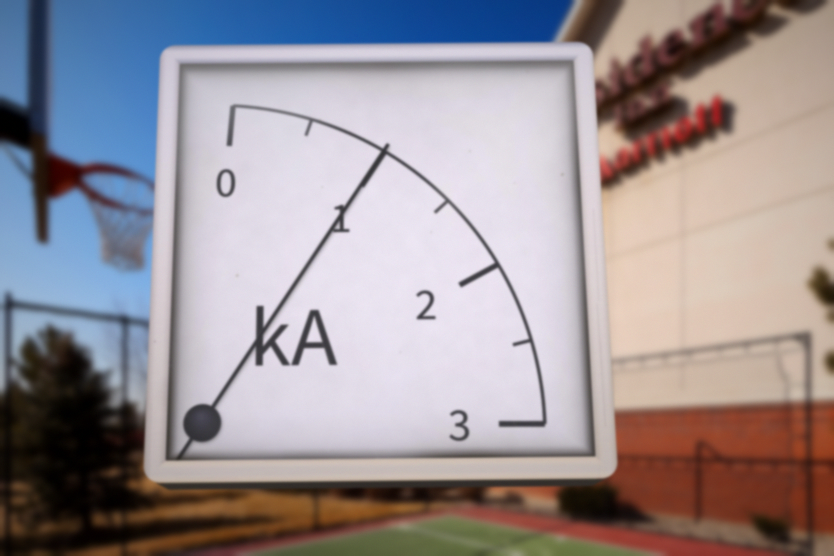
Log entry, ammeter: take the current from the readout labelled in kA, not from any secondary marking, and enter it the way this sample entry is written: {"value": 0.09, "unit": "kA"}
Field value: {"value": 1, "unit": "kA"}
